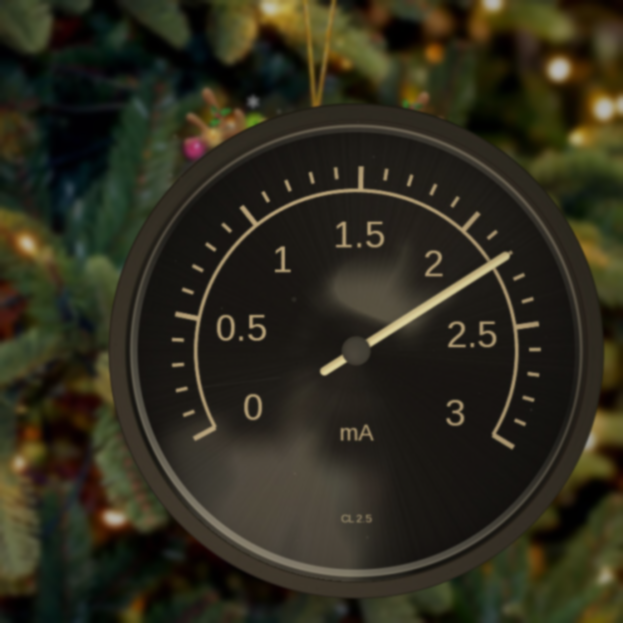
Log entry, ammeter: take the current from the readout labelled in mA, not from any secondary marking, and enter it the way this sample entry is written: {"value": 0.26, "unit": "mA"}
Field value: {"value": 2.2, "unit": "mA"}
